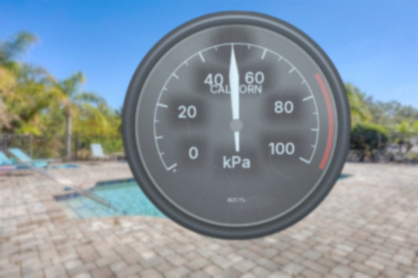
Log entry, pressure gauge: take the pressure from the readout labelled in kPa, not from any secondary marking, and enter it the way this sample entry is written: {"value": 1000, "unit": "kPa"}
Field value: {"value": 50, "unit": "kPa"}
